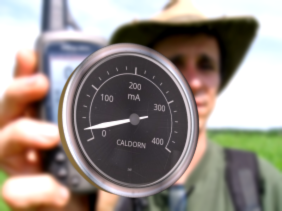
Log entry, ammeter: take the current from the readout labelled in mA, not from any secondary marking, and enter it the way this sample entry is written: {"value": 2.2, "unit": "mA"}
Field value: {"value": 20, "unit": "mA"}
